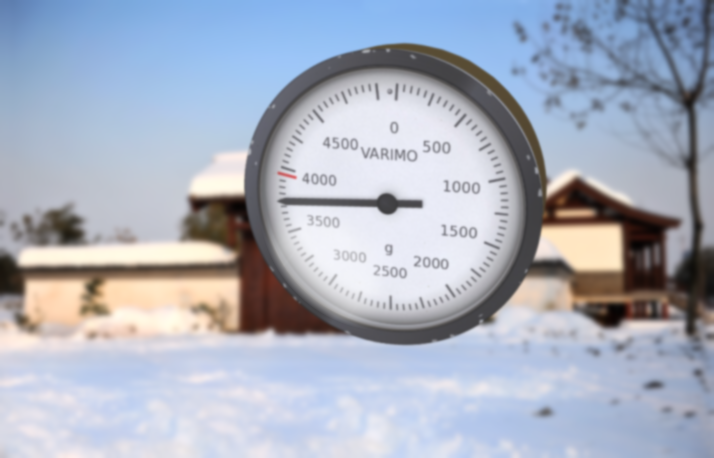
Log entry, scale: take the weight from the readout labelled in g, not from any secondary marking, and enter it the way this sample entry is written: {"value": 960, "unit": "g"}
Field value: {"value": 3750, "unit": "g"}
